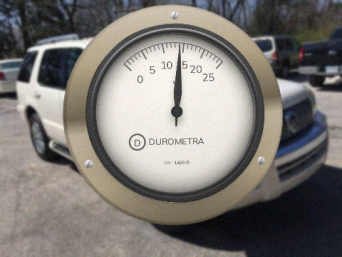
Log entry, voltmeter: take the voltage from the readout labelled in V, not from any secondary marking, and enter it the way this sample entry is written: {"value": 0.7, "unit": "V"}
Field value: {"value": 14, "unit": "V"}
